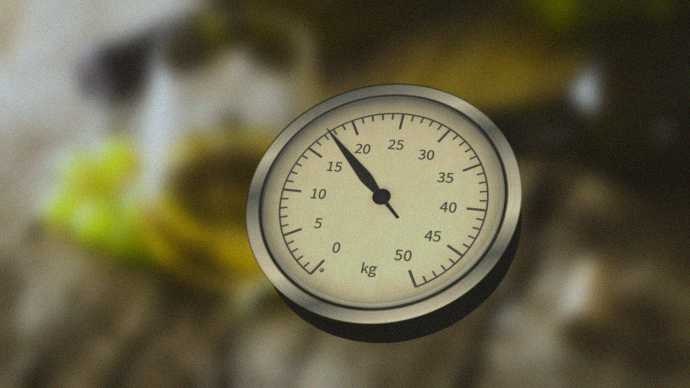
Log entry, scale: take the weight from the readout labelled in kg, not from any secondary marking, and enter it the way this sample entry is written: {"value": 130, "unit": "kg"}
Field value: {"value": 17.5, "unit": "kg"}
